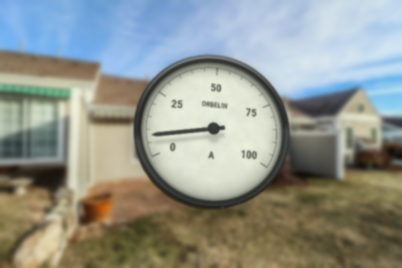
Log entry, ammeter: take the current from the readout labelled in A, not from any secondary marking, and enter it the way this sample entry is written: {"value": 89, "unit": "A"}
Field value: {"value": 7.5, "unit": "A"}
